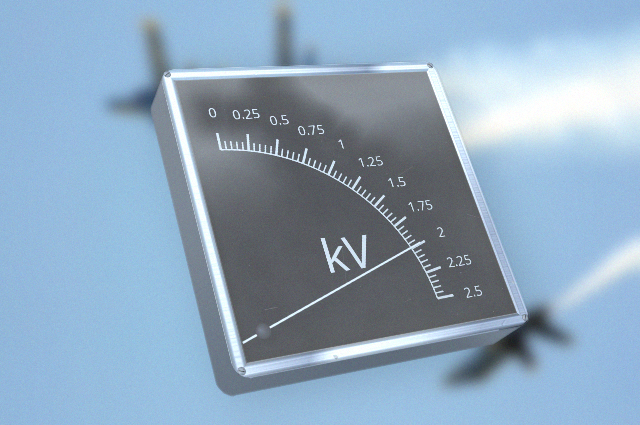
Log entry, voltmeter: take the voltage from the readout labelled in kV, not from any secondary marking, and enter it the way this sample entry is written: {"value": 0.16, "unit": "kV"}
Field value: {"value": 2, "unit": "kV"}
